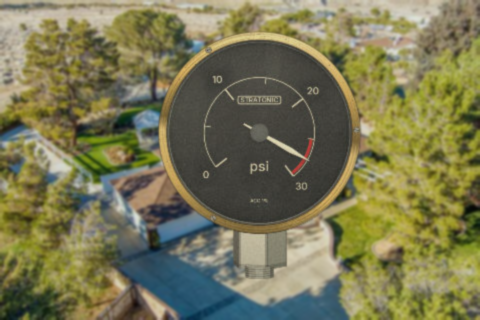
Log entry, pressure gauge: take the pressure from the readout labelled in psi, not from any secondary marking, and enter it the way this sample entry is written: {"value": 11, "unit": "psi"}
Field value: {"value": 27.5, "unit": "psi"}
